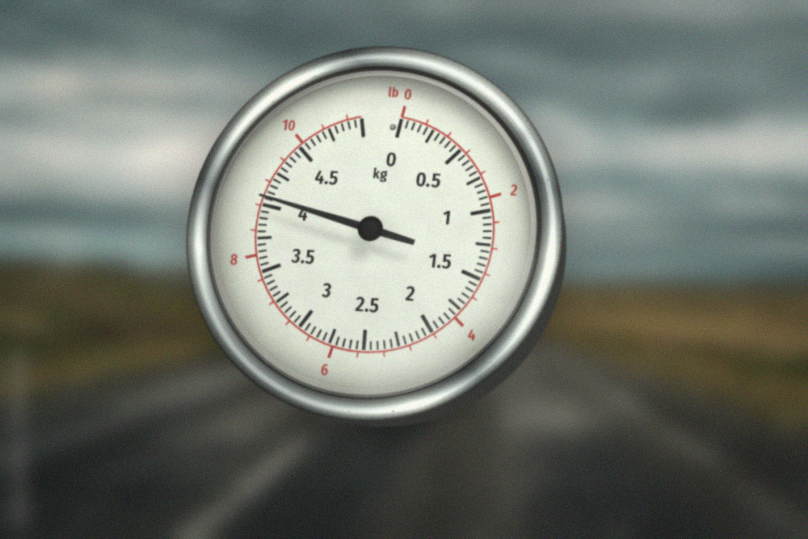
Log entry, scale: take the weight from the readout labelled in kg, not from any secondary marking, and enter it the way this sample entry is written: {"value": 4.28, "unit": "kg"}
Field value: {"value": 4.05, "unit": "kg"}
